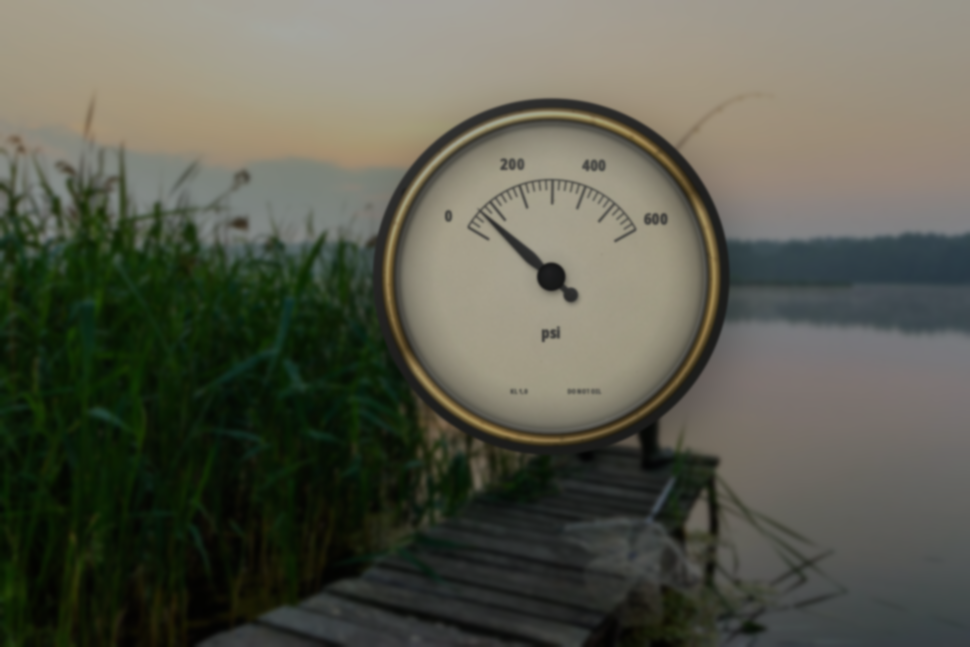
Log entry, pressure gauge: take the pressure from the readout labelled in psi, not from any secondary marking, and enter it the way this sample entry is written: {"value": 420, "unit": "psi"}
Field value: {"value": 60, "unit": "psi"}
